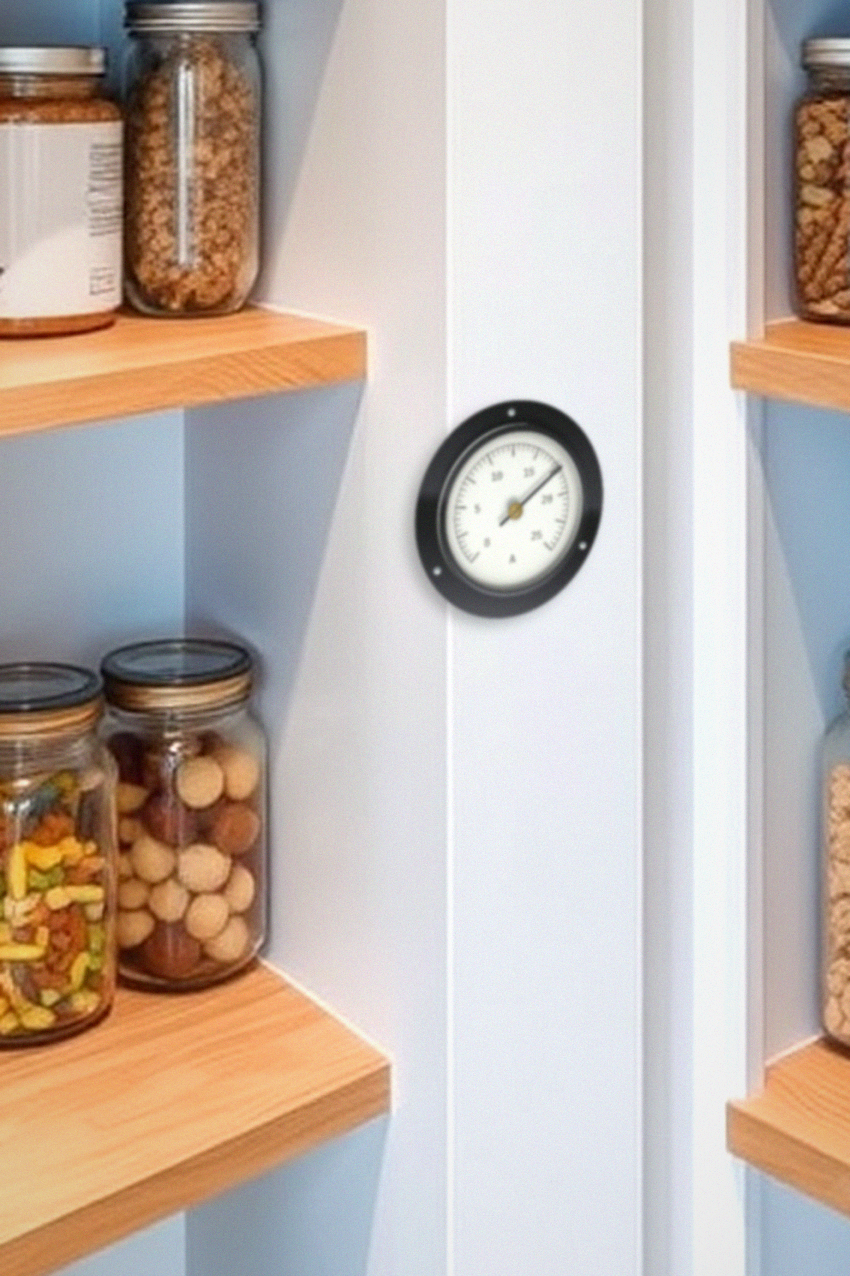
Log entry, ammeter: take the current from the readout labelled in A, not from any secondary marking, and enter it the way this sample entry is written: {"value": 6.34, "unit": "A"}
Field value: {"value": 17.5, "unit": "A"}
